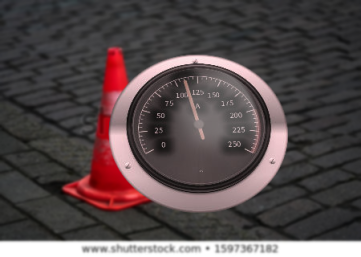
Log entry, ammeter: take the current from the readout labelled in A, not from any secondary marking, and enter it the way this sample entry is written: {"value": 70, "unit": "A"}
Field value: {"value": 110, "unit": "A"}
